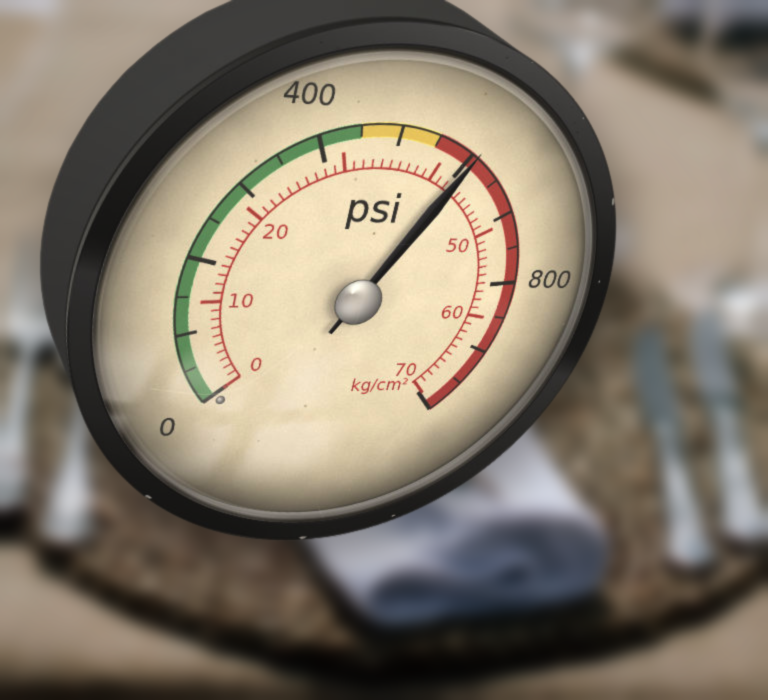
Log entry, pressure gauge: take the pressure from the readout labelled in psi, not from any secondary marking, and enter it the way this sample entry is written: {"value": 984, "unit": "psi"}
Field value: {"value": 600, "unit": "psi"}
